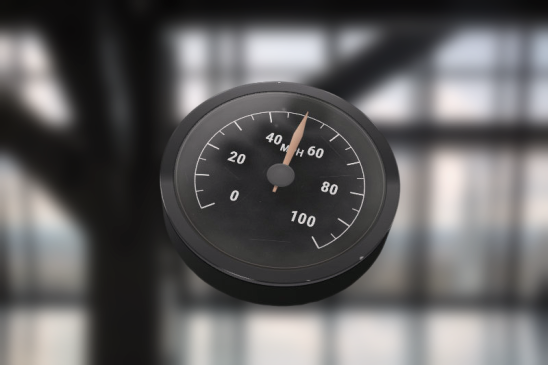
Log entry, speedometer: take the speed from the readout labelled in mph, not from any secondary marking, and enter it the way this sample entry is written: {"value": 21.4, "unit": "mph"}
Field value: {"value": 50, "unit": "mph"}
